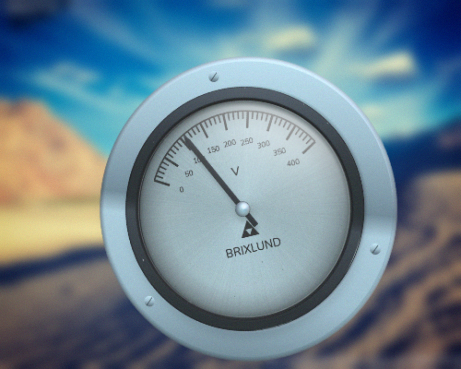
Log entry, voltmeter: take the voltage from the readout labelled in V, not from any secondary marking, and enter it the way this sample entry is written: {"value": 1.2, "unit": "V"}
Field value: {"value": 110, "unit": "V"}
